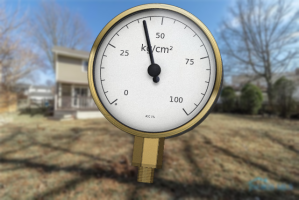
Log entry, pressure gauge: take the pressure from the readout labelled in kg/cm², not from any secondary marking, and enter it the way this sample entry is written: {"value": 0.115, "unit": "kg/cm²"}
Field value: {"value": 42.5, "unit": "kg/cm²"}
